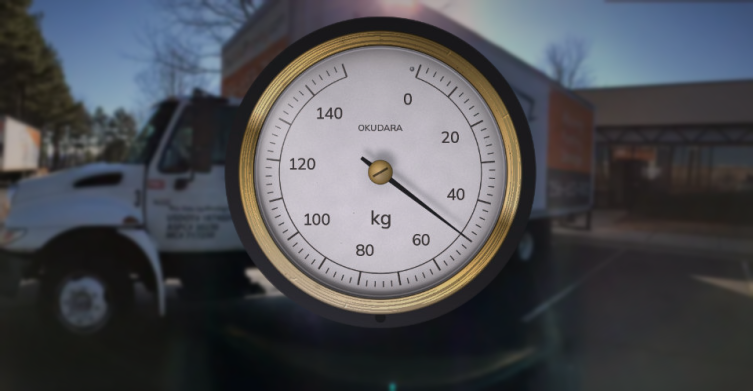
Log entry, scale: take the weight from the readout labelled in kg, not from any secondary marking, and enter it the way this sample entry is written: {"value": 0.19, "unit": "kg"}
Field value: {"value": 50, "unit": "kg"}
